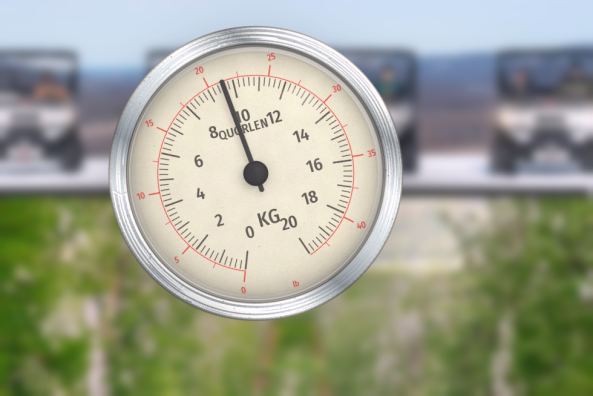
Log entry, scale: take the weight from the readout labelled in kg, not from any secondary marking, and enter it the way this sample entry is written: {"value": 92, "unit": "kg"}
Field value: {"value": 9.6, "unit": "kg"}
